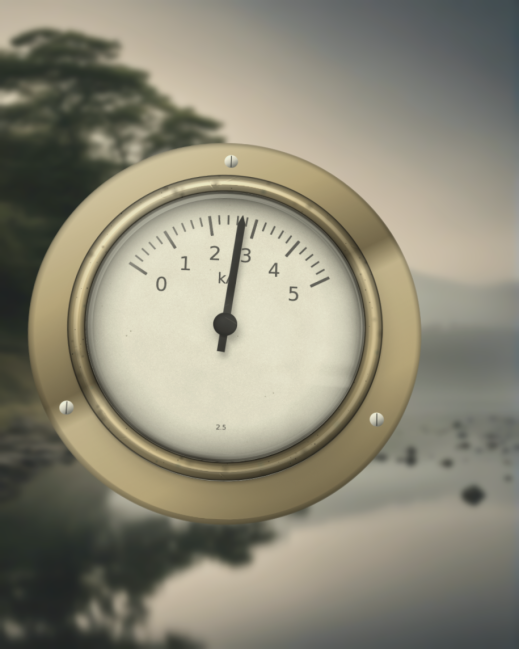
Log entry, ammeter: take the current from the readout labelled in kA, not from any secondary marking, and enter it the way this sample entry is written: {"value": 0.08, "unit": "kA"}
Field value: {"value": 2.7, "unit": "kA"}
